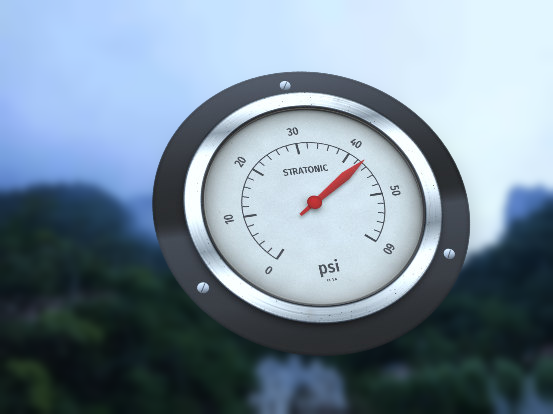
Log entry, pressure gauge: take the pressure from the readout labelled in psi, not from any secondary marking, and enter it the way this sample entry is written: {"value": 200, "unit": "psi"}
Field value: {"value": 43, "unit": "psi"}
